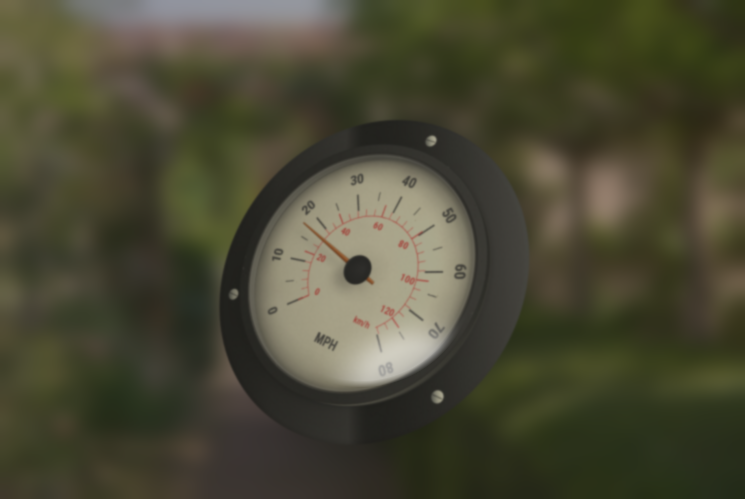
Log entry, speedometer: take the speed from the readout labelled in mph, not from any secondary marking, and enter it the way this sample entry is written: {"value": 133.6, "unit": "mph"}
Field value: {"value": 17.5, "unit": "mph"}
